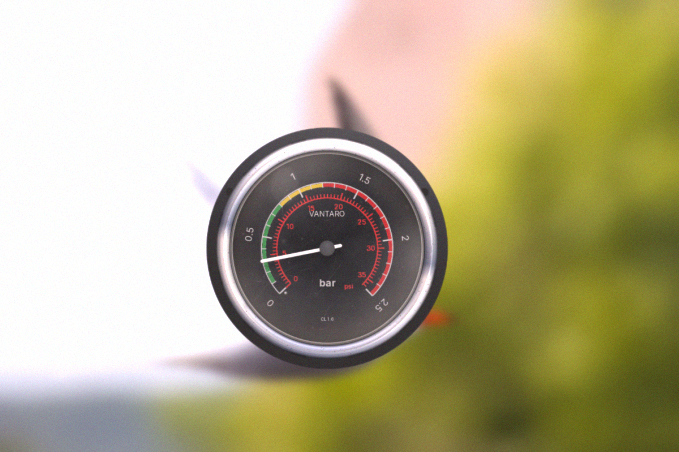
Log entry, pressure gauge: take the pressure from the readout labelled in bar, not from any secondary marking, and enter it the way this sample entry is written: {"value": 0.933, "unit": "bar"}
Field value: {"value": 0.3, "unit": "bar"}
